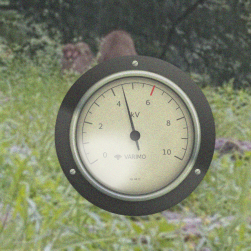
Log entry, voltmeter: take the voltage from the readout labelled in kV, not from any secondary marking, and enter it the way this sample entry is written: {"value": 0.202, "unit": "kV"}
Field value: {"value": 4.5, "unit": "kV"}
